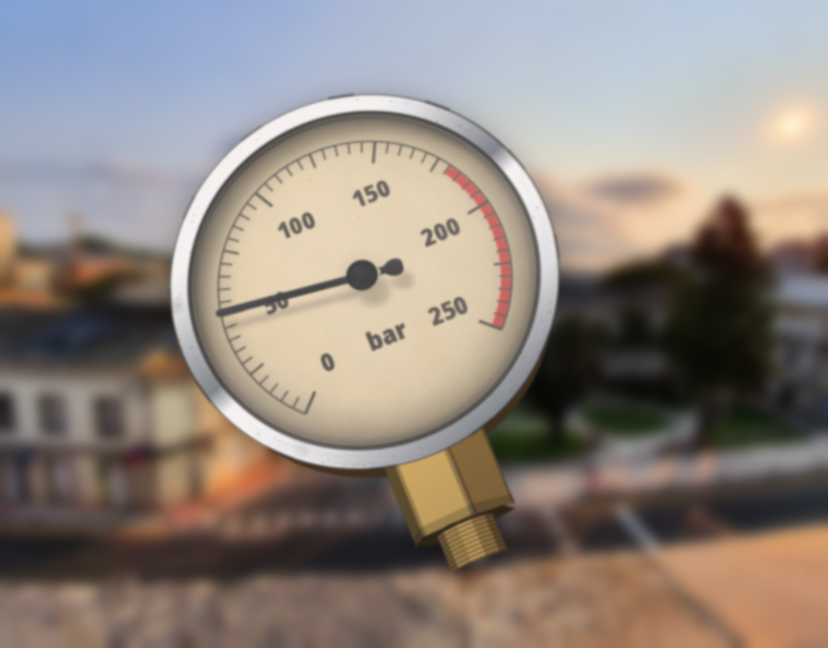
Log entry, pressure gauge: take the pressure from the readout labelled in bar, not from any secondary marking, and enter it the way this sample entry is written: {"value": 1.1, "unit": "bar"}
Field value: {"value": 50, "unit": "bar"}
